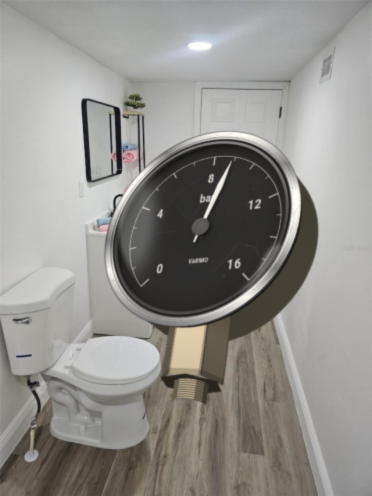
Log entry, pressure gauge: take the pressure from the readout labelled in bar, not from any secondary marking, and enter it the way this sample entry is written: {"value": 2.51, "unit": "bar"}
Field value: {"value": 9, "unit": "bar"}
